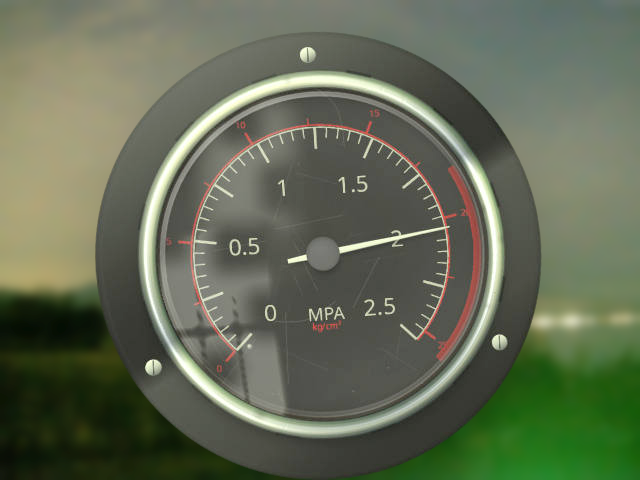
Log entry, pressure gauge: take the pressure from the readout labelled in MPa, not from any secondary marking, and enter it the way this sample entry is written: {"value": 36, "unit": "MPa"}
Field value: {"value": 2, "unit": "MPa"}
